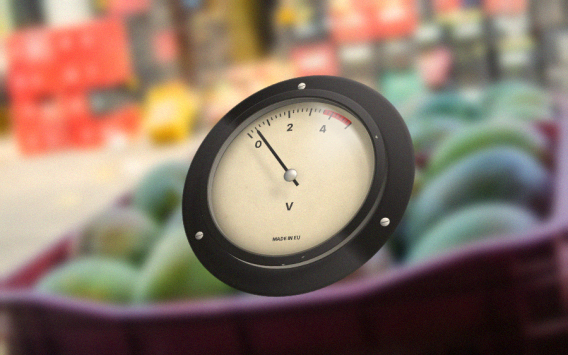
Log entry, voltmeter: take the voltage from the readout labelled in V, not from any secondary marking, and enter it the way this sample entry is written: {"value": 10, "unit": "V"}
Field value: {"value": 0.4, "unit": "V"}
